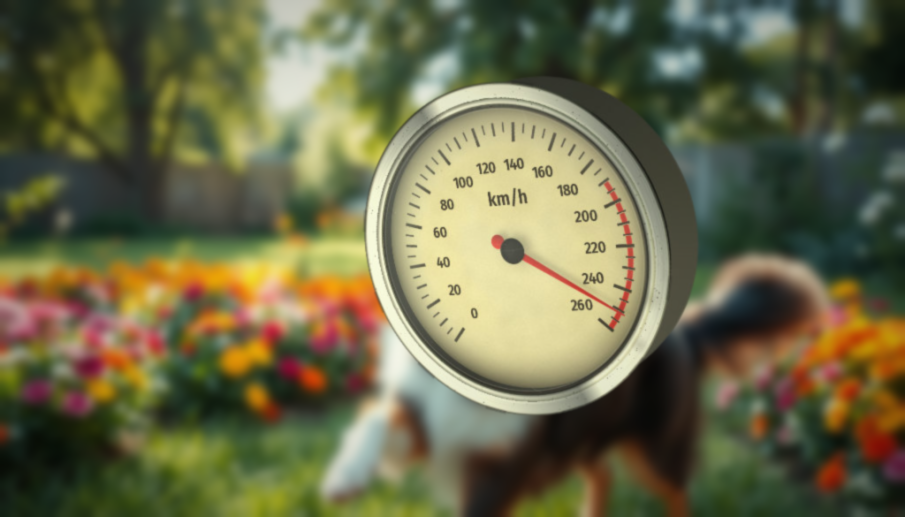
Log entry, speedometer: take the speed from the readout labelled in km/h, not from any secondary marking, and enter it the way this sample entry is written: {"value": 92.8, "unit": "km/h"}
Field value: {"value": 250, "unit": "km/h"}
